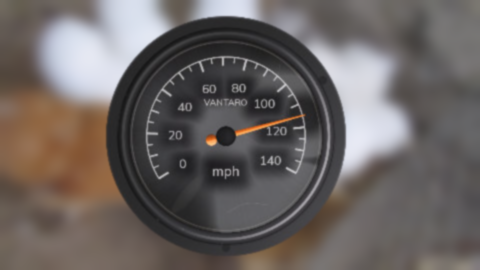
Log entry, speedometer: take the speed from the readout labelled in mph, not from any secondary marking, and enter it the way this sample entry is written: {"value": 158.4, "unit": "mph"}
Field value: {"value": 115, "unit": "mph"}
